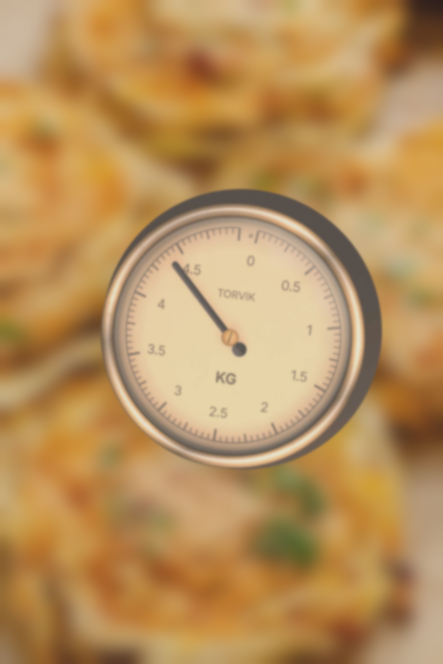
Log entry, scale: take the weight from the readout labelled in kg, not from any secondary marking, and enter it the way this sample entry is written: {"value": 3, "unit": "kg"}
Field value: {"value": 4.4, "unit": "kg"}
